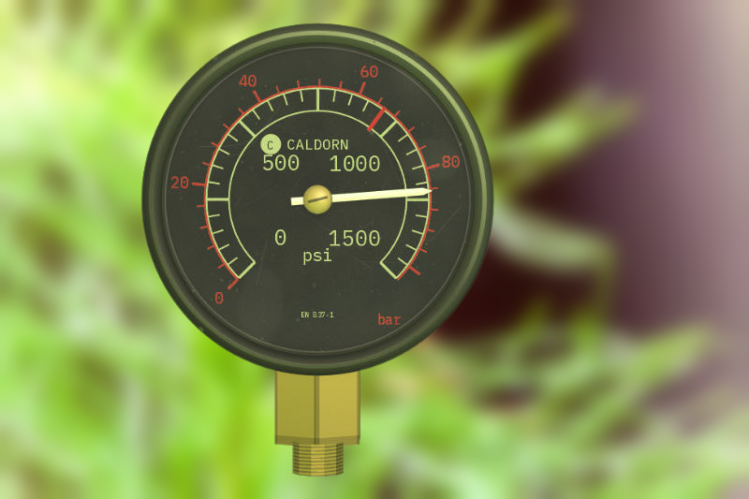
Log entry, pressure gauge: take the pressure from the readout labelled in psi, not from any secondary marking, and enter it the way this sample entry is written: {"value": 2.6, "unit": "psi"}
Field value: {"value": 1225, "unit": "psi"}
